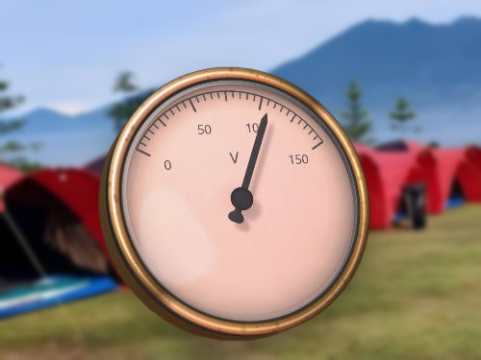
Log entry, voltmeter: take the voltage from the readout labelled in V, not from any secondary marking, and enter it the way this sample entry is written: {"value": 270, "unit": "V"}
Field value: {"value": 105, "unit": "V"}
